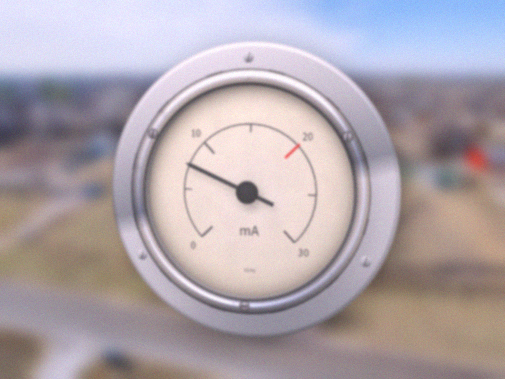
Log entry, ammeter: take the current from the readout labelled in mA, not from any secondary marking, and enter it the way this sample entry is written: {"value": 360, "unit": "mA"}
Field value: {"value": 7.5, "unit": "mA"}
